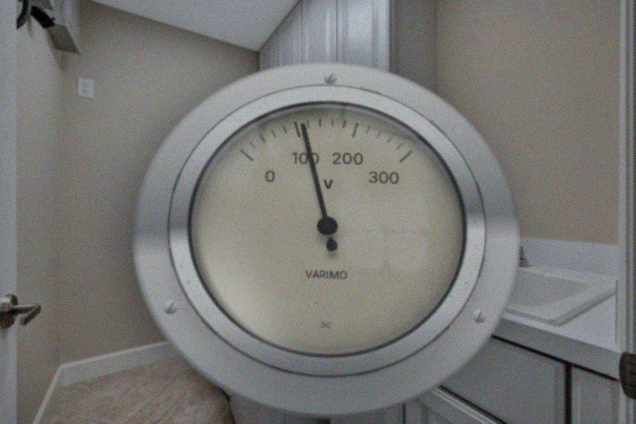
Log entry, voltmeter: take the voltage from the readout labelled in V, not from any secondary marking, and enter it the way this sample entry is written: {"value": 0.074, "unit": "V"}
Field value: {"value": 110, "unit": "V"}
